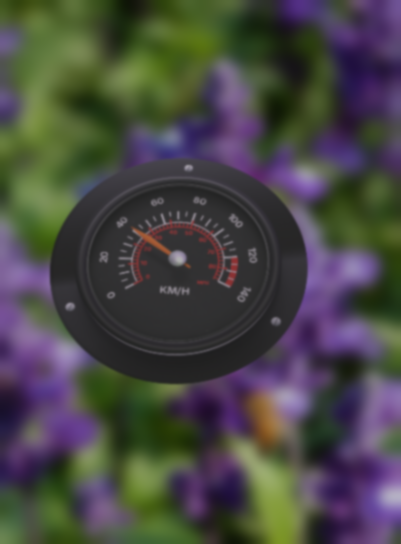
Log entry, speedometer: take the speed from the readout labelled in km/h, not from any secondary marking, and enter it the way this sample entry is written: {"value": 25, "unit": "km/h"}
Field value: {"value": 40, "unit": "km/h"}
